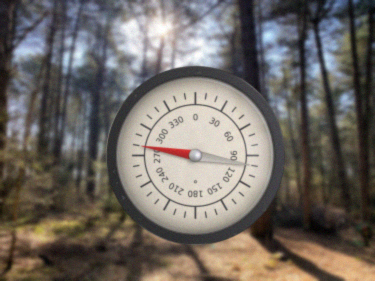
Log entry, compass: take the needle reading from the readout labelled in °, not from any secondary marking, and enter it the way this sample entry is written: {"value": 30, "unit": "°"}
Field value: {"value": 280, "unit": "°"}
